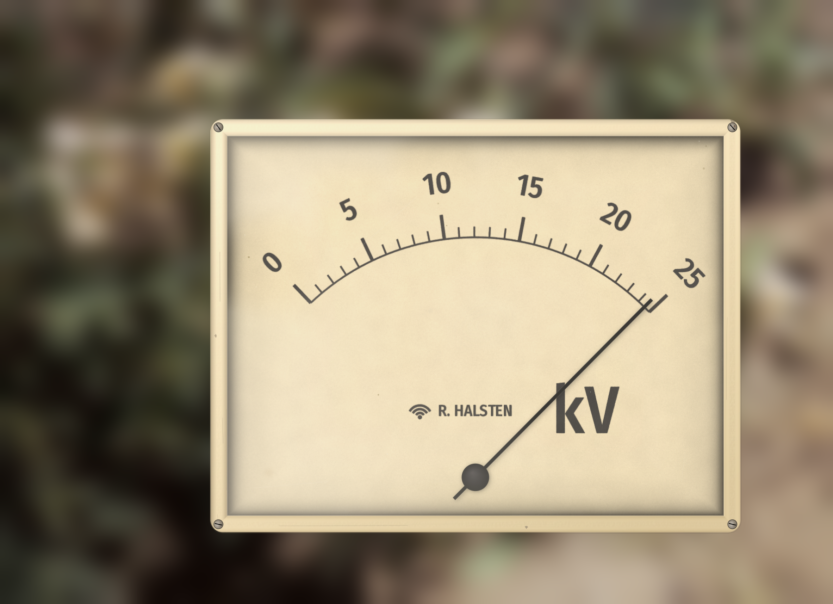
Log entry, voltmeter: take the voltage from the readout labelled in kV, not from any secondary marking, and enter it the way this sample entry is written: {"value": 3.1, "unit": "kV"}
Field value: {"value": 24.5, "unit": "kV"}
